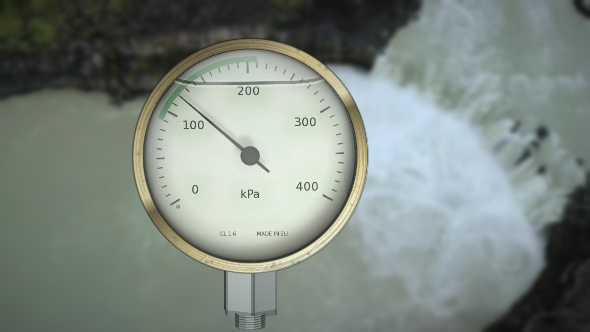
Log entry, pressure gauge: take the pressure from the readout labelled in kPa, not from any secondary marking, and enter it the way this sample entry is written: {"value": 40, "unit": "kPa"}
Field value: {"value": 120, "unit": "kPa"}
